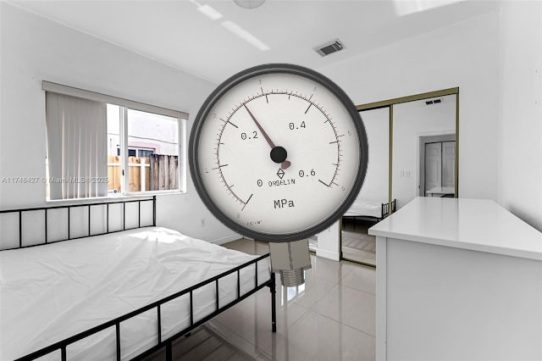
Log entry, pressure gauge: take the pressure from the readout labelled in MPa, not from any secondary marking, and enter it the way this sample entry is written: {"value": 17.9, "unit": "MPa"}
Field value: {"value": 0.25, "unit": "MPa"}
